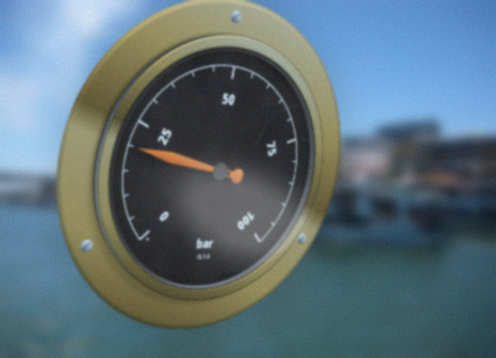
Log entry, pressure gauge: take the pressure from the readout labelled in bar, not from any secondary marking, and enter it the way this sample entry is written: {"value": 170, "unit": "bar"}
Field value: {"value": 20, "unit": "bar"}
